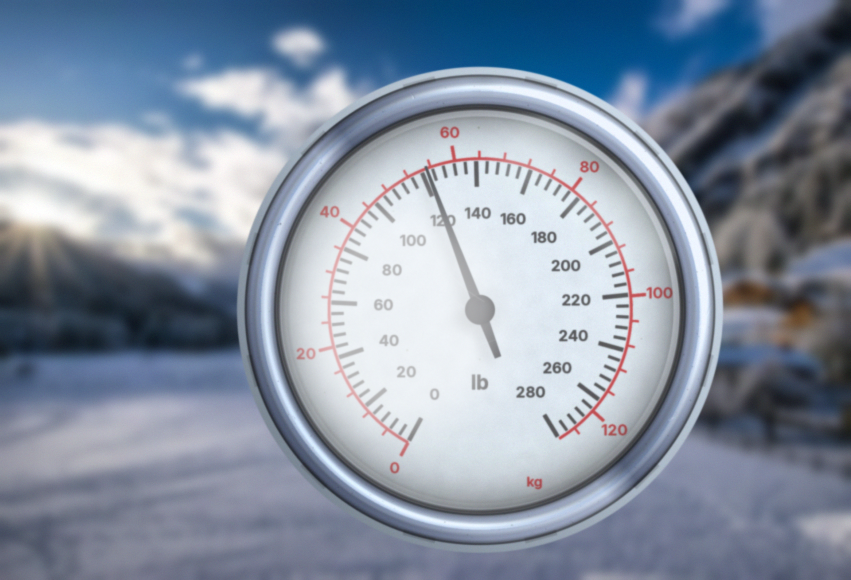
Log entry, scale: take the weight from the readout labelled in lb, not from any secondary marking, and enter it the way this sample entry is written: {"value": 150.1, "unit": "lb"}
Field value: {"value": 122, "unit": "lb"}
